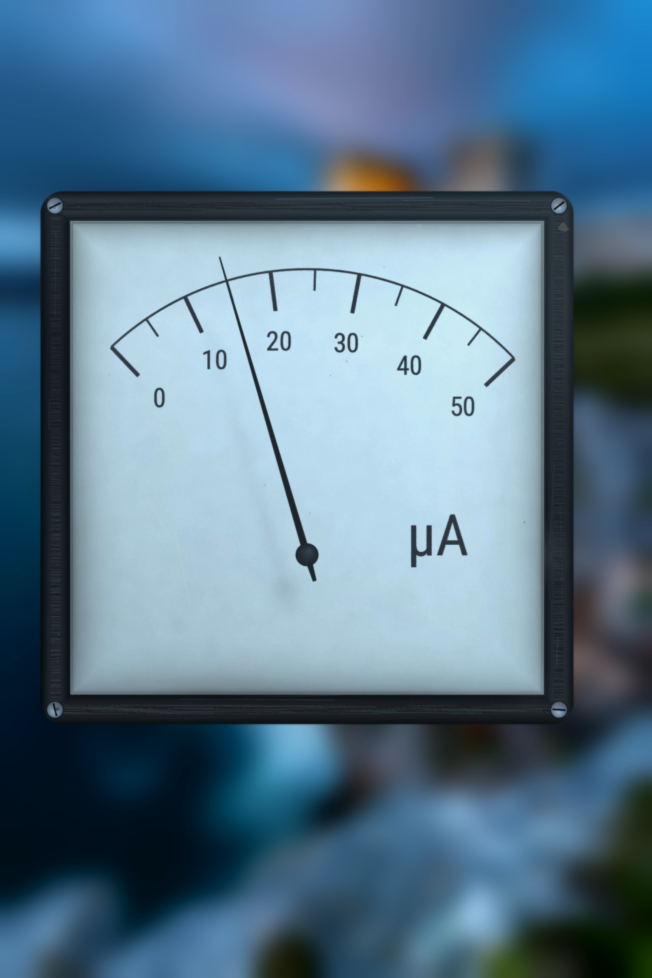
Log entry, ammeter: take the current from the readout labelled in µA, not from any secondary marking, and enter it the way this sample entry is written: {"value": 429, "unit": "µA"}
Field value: {"value": 15, "unit": "µA"}
